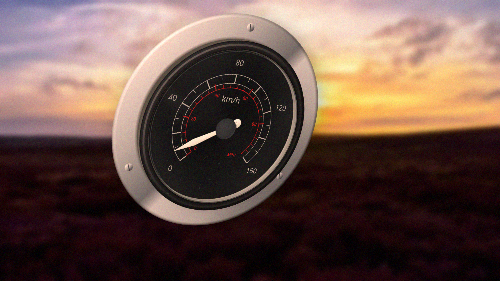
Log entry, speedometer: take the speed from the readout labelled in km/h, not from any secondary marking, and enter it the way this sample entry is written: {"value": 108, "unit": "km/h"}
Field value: {"value": 10, "unit": "km/h"}
